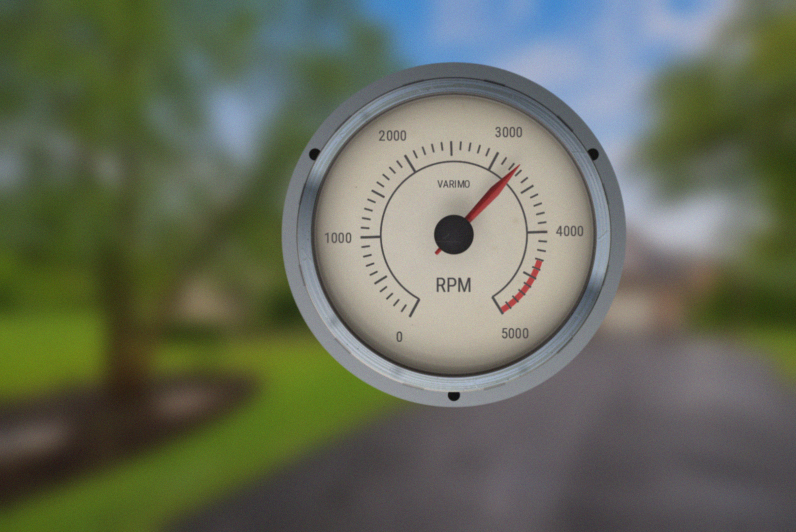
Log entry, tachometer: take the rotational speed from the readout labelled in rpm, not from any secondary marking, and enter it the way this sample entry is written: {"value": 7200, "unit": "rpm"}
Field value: {"value": 3250, "unit": "rpm"}
